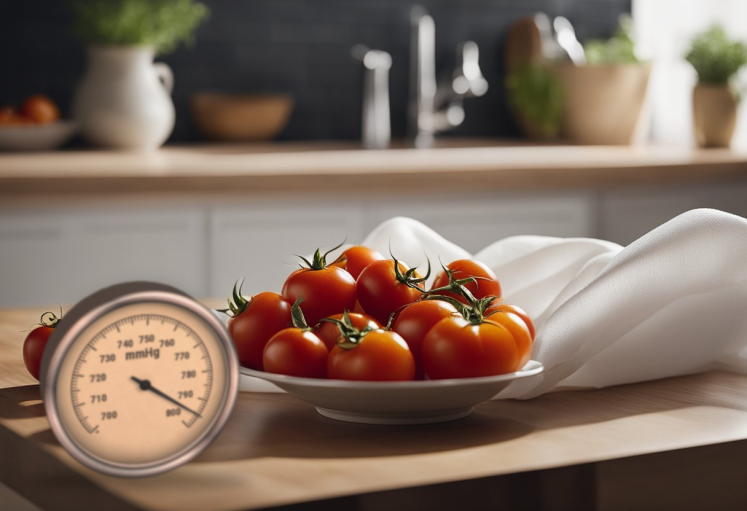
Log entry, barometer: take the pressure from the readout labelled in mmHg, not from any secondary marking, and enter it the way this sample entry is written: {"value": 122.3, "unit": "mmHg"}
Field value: {"value": 795, "unit": "mmHg"}
